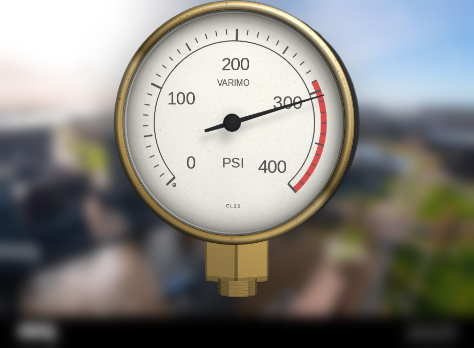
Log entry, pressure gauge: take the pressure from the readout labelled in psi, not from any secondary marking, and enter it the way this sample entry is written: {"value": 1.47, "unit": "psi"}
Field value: {"value": 305, "unit": "psi"}
